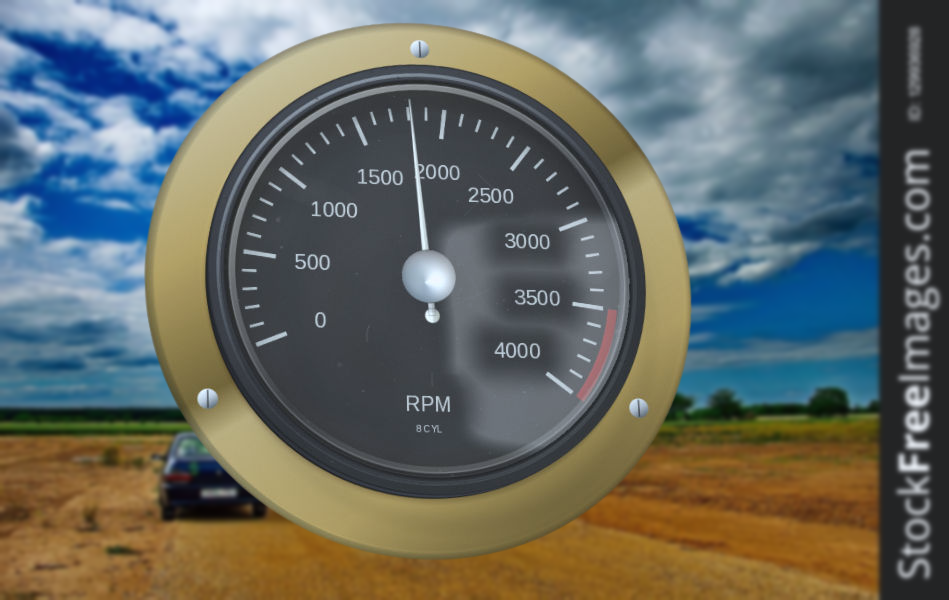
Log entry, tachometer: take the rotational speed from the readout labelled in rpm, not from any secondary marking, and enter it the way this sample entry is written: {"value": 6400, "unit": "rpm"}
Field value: {"value": 1800, "unit": "rpm"}
